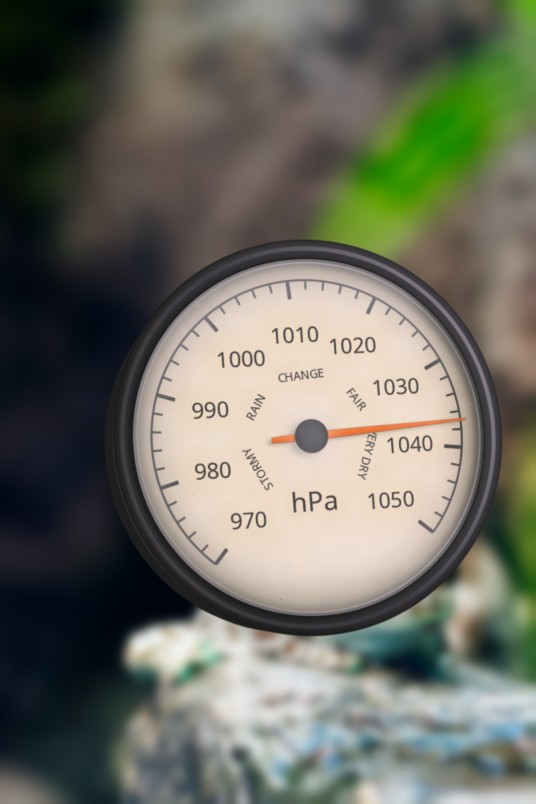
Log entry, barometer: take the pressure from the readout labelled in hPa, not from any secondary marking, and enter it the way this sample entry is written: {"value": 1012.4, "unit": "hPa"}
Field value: {"value": 1037, "unit": "hPa"}
